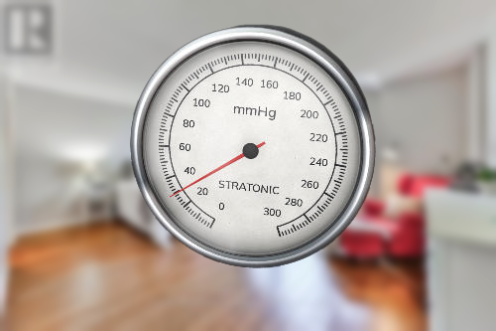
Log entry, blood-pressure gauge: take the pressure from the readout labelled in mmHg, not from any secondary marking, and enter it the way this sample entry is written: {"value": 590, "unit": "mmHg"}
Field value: {"value": 30, "unit": "mmHg"}
